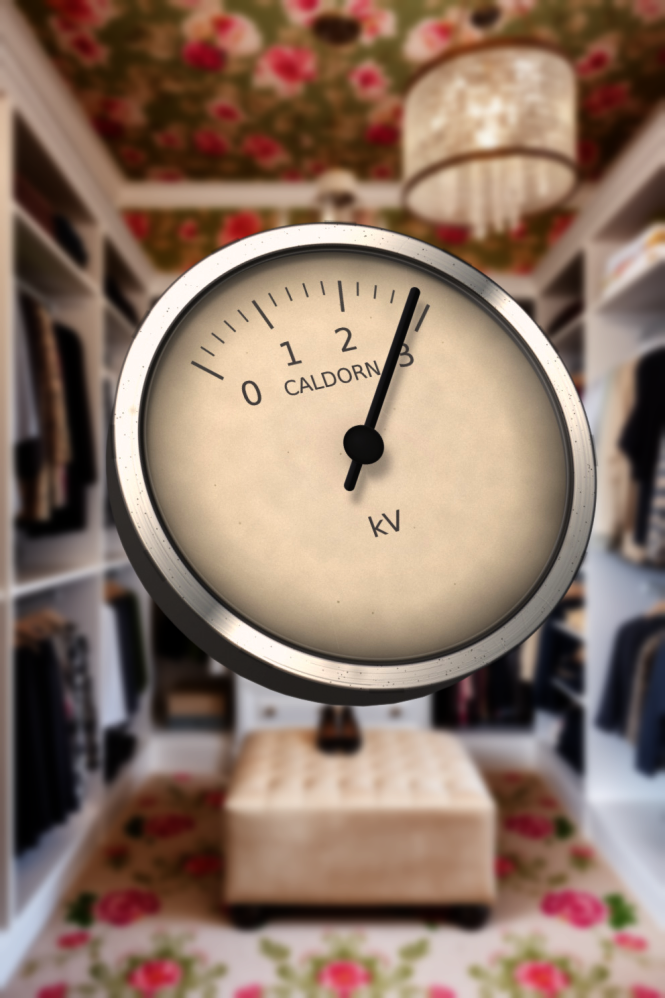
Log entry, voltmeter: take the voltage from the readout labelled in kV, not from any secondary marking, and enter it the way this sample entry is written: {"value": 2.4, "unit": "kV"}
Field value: {"value": 2.8, "unit": "kV"}
